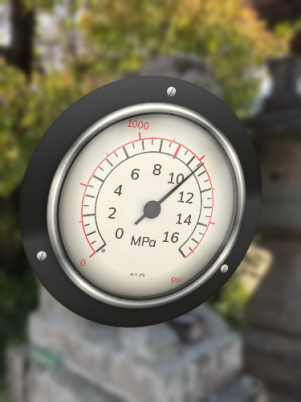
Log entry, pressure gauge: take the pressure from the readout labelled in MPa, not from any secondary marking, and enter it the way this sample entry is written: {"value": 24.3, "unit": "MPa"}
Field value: {"value": 10.5, "unit": "MPa"}
